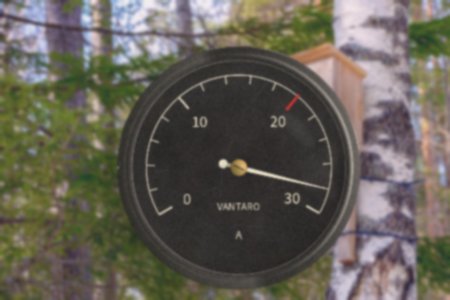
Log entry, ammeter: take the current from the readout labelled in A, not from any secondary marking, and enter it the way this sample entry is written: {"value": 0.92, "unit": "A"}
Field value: {"value": 28, "unit": "A"}
